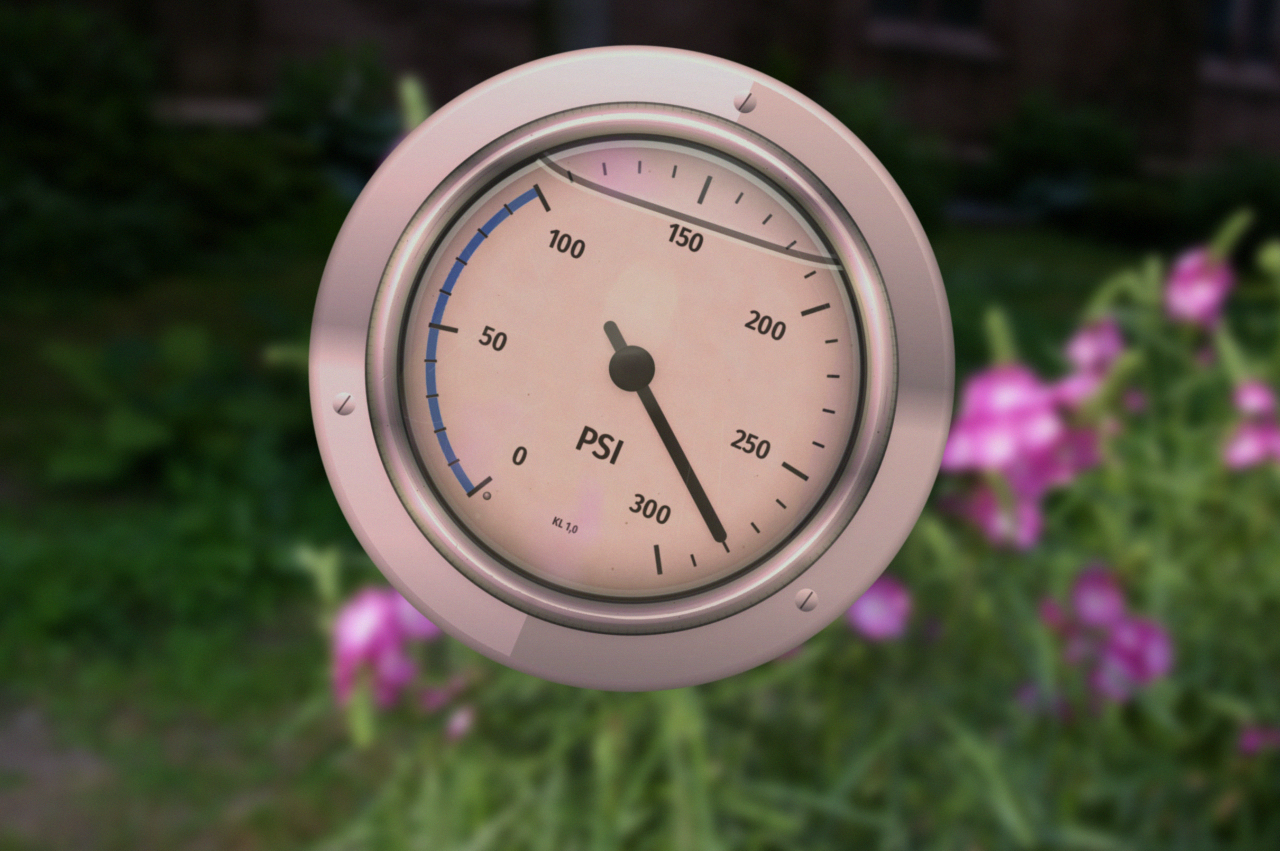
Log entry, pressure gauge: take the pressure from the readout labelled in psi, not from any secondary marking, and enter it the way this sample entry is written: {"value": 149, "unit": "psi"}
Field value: {"value": 280, "unit": "psi"}
